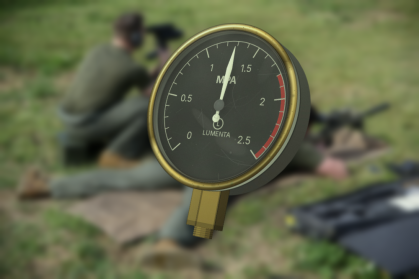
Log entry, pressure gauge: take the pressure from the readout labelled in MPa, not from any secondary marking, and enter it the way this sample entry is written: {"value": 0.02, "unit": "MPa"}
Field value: {"value": 1.3, "unit": "MPa"}
